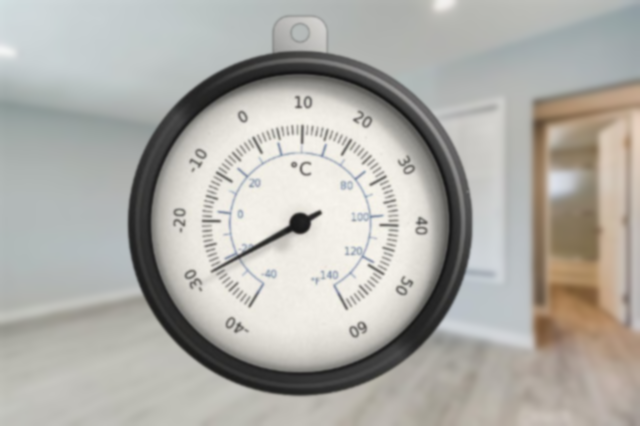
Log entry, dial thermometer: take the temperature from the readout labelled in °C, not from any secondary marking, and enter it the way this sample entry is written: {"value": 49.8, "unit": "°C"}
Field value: {"value": -30, "unit": "°C"}
